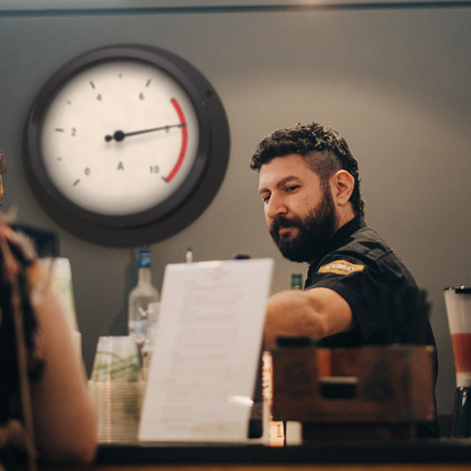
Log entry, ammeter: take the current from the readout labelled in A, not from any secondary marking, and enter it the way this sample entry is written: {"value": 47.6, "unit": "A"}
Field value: {"value": 8, "unit": "A"}
